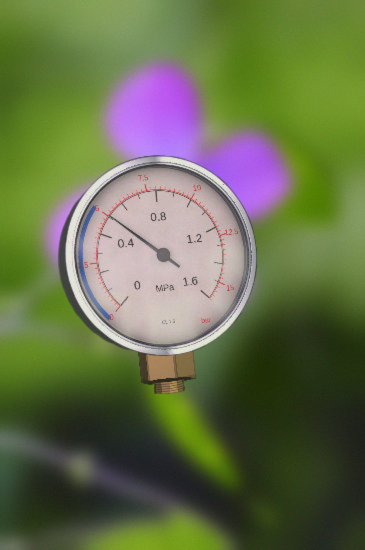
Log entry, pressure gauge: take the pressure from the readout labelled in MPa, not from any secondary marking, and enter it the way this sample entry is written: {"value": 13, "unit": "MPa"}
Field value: {"value": 0.5, "unit": "MPa"}
